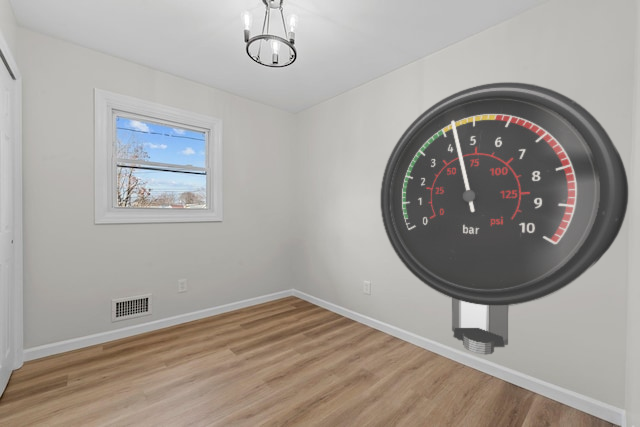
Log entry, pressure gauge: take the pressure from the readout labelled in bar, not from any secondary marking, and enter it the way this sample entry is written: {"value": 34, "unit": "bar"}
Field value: {"value": 4.4, "unit": "bar"}
